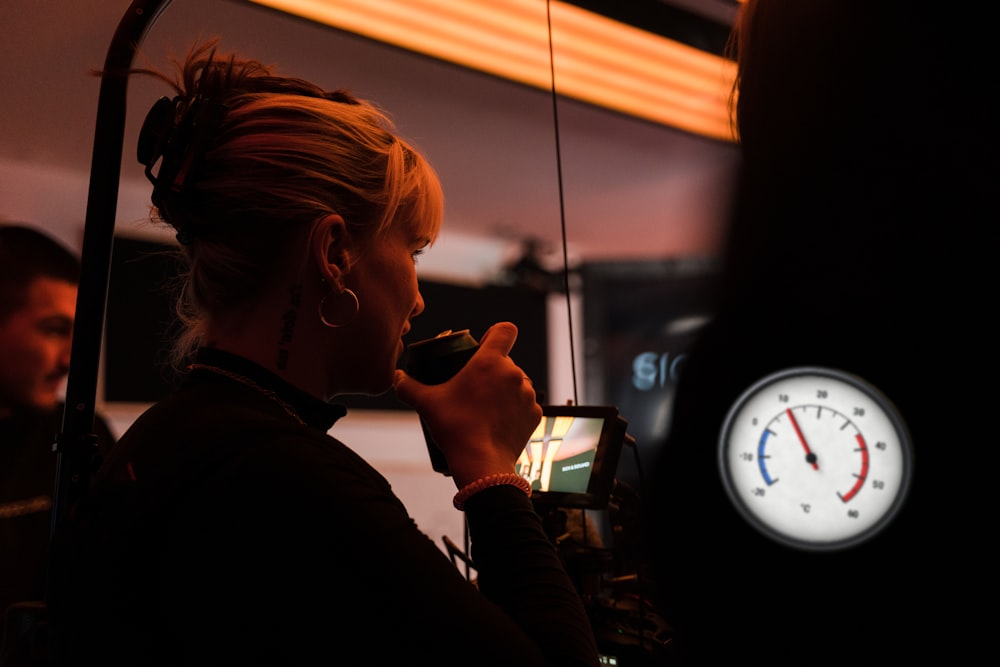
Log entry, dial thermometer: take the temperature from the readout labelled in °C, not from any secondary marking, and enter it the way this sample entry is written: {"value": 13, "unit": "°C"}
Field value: {"value": 10, "unit": "°C"}
